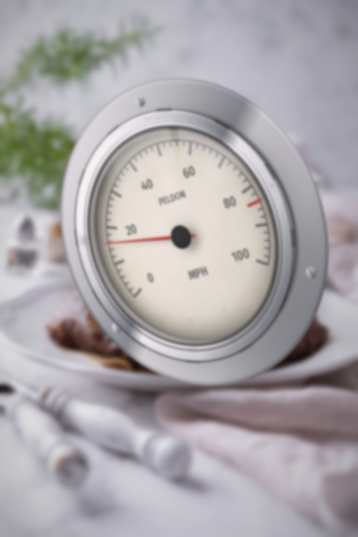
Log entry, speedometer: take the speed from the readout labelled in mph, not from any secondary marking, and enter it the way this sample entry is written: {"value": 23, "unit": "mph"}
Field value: {"value": 16, "unit": "mph"}
